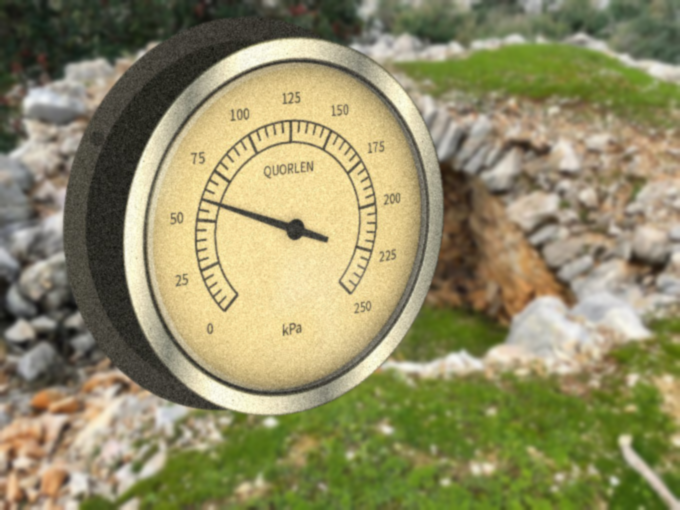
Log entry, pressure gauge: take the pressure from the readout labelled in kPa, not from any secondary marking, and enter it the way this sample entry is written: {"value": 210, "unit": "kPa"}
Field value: {"value": 60, "unit": "kPa"}
